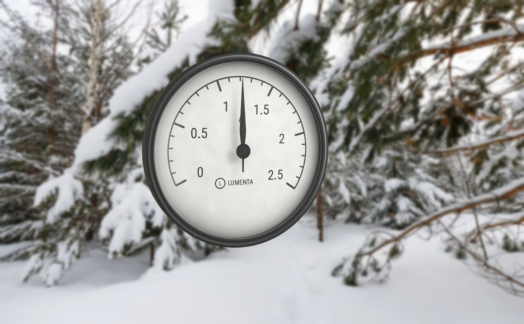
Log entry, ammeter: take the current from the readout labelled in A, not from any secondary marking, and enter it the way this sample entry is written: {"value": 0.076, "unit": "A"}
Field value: {"value": 1.2, "unit": "A"}
